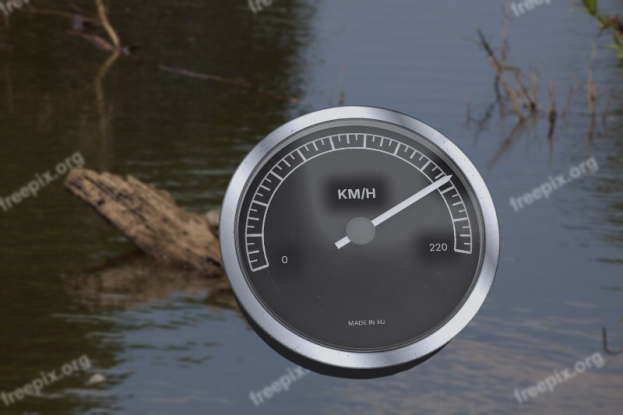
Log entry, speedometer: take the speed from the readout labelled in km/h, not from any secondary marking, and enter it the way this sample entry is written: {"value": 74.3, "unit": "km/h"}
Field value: {"value": 175, "unit": "km/h"}
